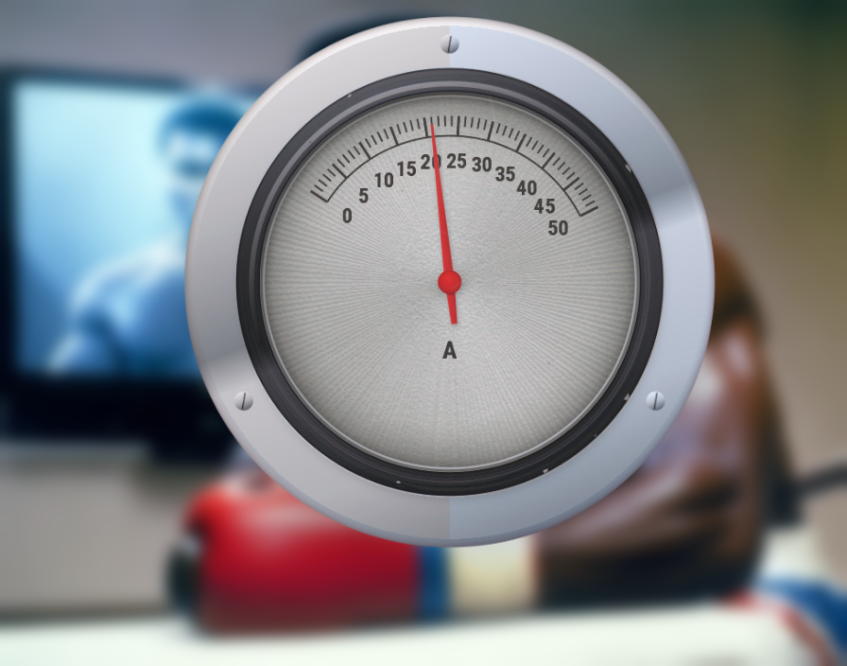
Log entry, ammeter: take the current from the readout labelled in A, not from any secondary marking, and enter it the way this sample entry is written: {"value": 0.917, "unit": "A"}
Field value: {"value": 21, "unit": "A"}
